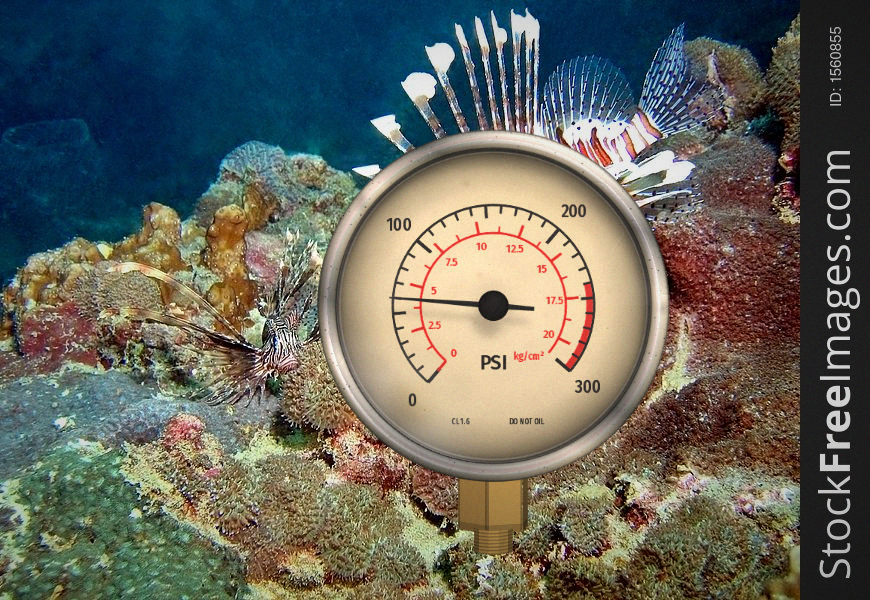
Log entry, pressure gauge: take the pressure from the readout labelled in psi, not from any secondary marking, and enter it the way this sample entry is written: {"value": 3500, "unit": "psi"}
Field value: {"value": 60, "unit": "psi"}
